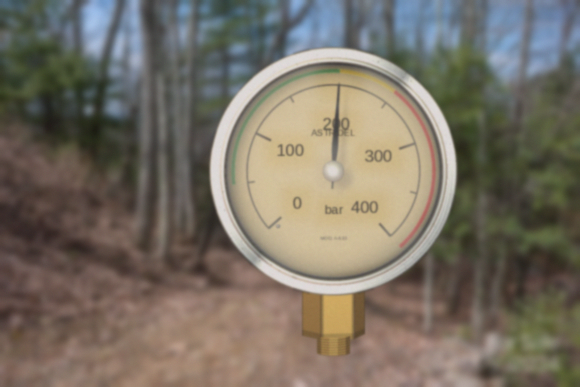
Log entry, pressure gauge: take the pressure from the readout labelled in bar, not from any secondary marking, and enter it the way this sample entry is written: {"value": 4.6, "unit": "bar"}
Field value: {"value": 200, "unit": "bar"}
